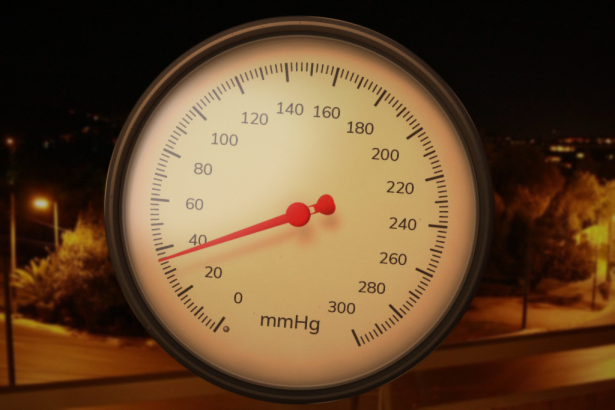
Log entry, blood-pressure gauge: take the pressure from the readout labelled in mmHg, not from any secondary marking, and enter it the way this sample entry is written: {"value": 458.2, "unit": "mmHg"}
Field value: {"value": 36, "unit": "mmHg"}
